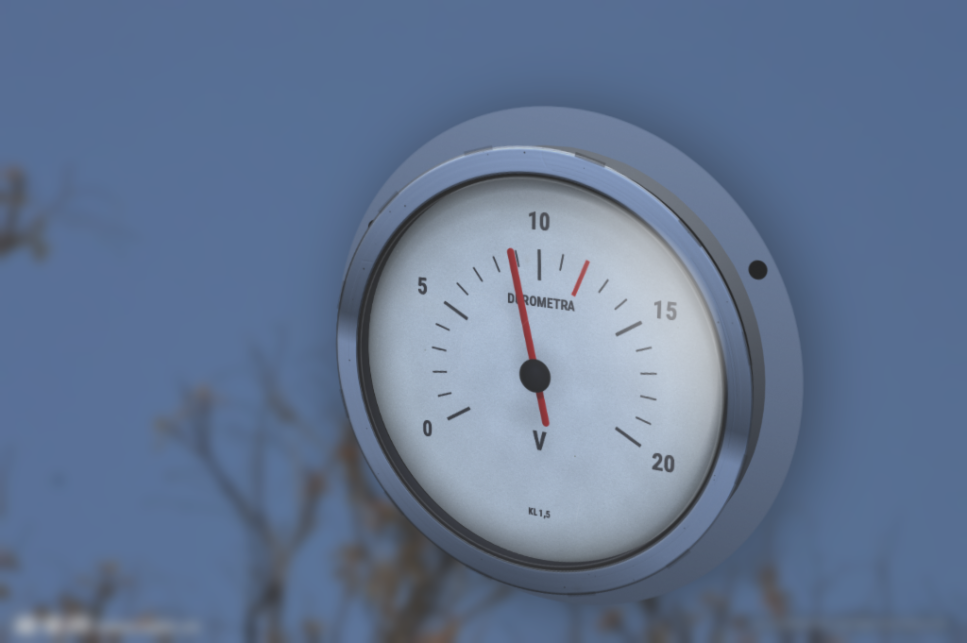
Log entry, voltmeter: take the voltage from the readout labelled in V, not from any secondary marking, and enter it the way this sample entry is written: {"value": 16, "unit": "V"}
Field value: {"value": 9, "unit": "V"}
